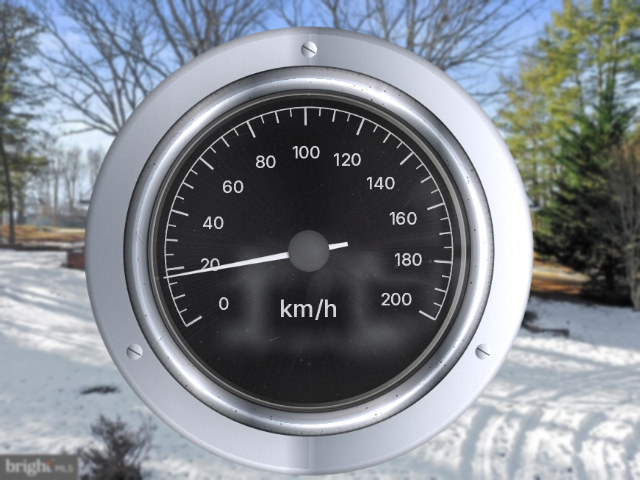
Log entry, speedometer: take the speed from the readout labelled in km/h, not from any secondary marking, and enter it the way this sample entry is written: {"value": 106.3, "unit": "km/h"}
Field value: {"value": 17.5, "unit": "km/h"}
